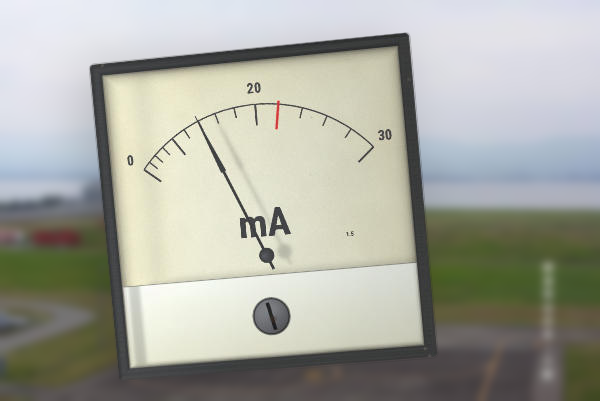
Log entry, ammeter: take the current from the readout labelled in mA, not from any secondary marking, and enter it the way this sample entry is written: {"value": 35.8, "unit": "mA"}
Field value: {"value": 14, "unit": "mA"}
